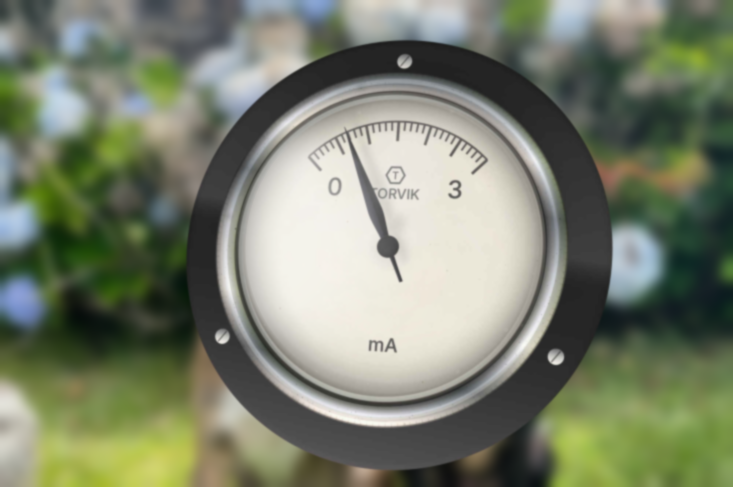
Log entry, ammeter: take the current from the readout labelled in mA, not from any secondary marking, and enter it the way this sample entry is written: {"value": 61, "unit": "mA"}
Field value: {"value": 0.7, "unit": "mA"}
